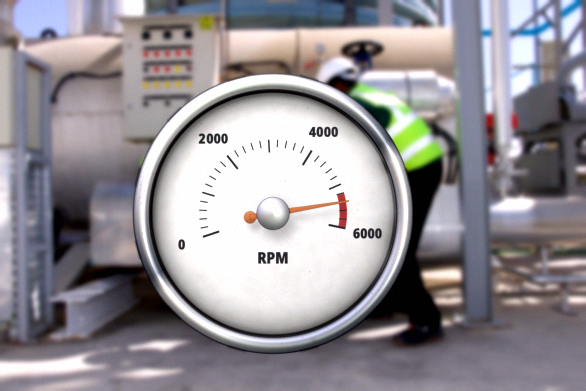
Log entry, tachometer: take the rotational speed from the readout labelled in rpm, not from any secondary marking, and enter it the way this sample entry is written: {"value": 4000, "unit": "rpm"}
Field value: {"value": 5400, "unit": "rpm"}
